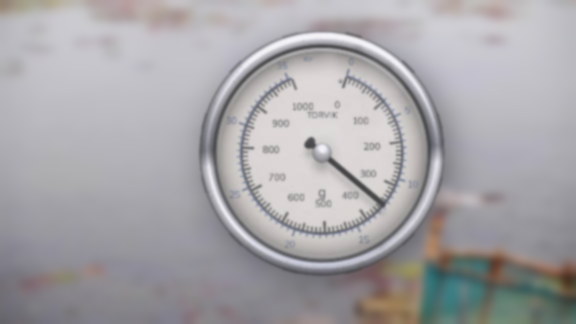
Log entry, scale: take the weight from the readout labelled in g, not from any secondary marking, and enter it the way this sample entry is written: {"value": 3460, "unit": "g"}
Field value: {"value": 350, "unit": "g"}
